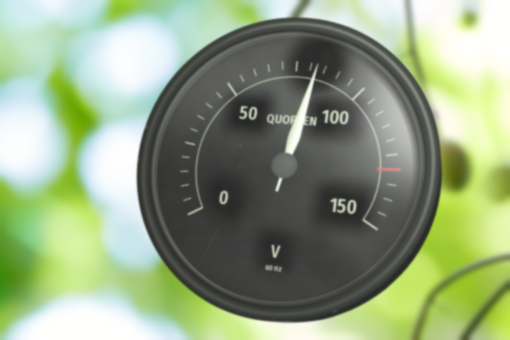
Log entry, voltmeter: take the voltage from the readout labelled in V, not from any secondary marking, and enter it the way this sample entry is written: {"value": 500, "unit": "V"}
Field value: {"value": 82.5, "unit": "V"}
